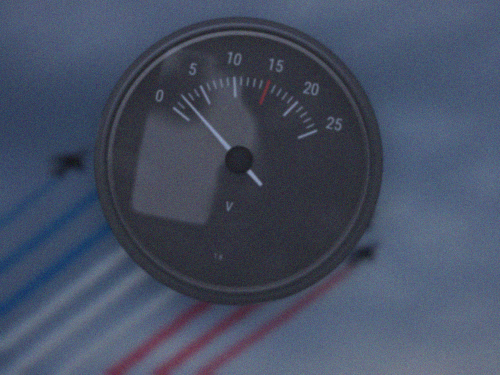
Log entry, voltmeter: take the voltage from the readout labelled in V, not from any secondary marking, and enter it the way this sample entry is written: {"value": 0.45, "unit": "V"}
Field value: {"value": 2, "unit": "V"}
